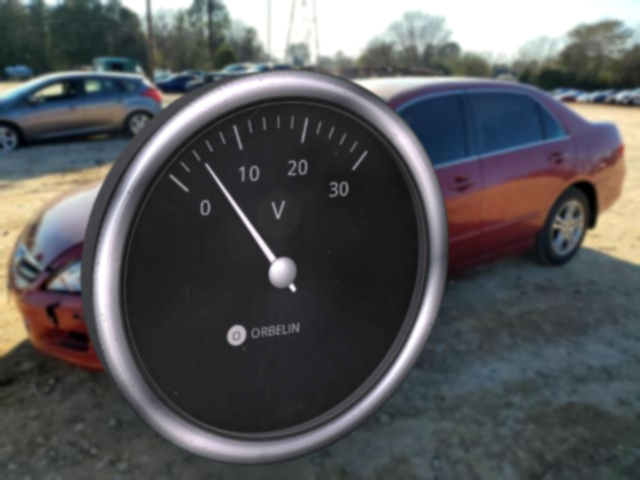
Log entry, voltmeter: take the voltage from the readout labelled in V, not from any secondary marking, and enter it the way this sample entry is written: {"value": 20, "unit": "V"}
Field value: {"value": 4, "unit": "V"}
